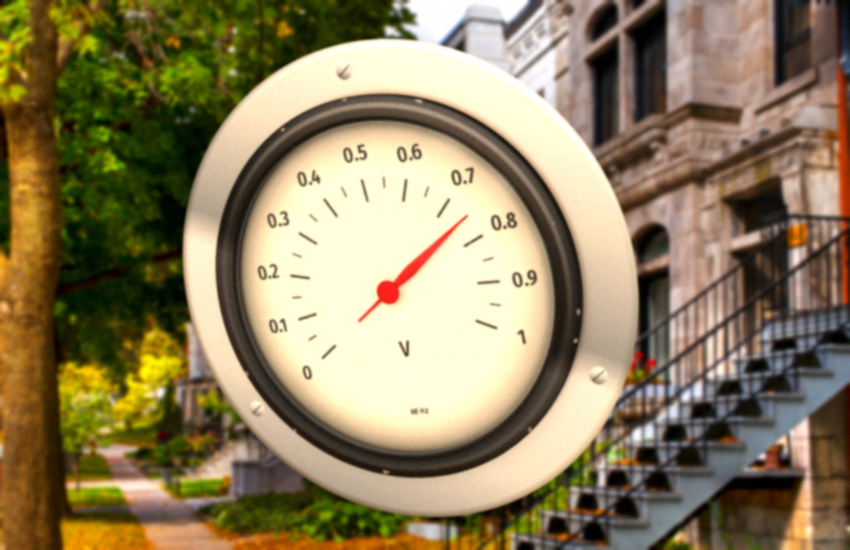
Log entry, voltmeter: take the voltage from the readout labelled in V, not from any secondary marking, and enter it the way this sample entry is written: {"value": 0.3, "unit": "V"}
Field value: {"value": 0.75, "unit": "V"}
